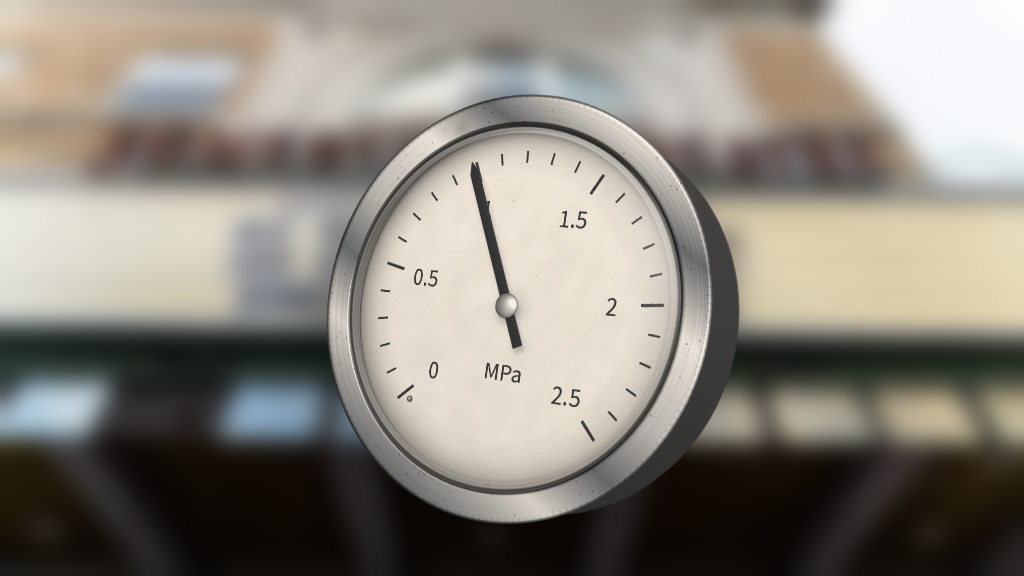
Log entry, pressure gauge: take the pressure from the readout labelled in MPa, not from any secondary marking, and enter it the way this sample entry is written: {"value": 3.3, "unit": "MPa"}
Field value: {"value": 1, "unit": "MPa"}
